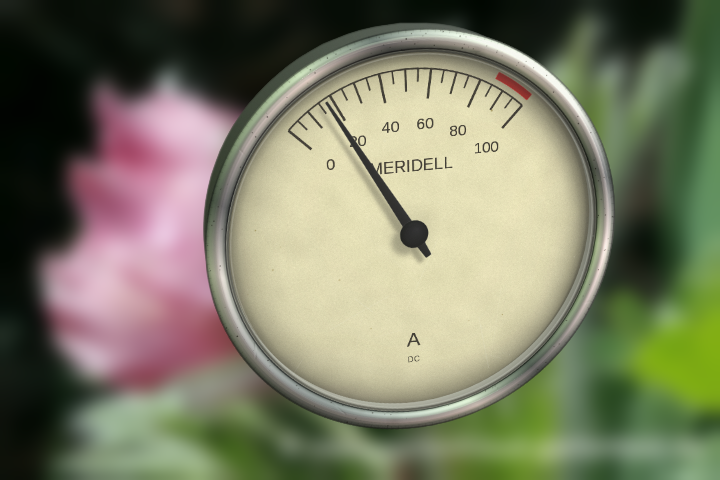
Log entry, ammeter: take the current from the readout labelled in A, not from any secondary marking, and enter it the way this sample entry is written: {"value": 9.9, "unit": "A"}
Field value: {"value": 17.5, "unit": "A"}
